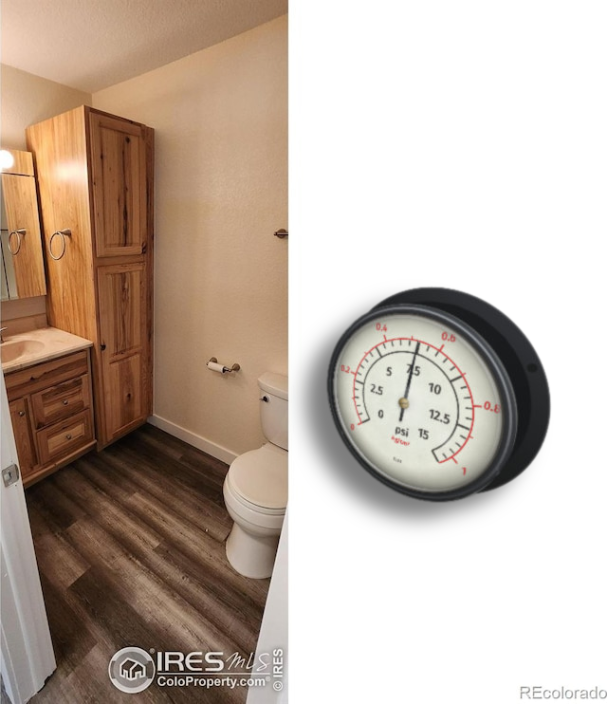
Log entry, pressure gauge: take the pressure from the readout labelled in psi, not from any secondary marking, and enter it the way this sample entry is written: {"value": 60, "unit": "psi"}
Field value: {"value": 7.5, "unit": "psi"}
